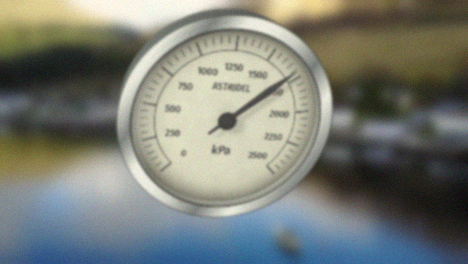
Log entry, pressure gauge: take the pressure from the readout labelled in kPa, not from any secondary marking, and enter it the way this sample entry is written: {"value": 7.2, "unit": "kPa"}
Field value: {"value": 1700, "unit": "kPa"}
